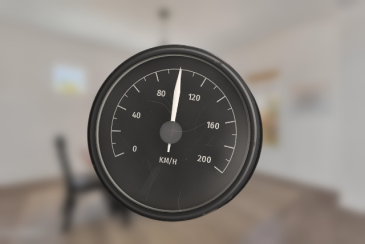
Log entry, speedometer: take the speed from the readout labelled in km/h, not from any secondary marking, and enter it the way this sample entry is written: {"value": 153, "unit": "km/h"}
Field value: {"value": 100, "unit": "km/h"}
